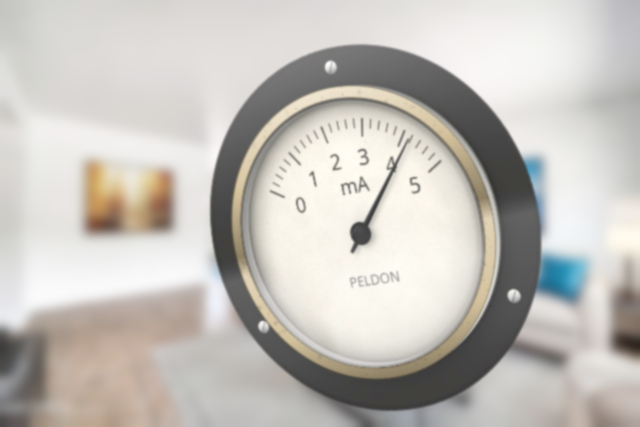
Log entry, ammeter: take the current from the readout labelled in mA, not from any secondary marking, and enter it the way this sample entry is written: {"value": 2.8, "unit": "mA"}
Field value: {"value": 4.2, "unit": "mA"}
